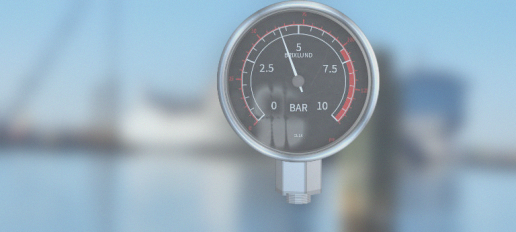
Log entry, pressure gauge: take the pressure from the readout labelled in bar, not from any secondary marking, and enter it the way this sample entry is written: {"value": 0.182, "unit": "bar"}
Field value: {"value": 4.25, "unit": "bar"}
